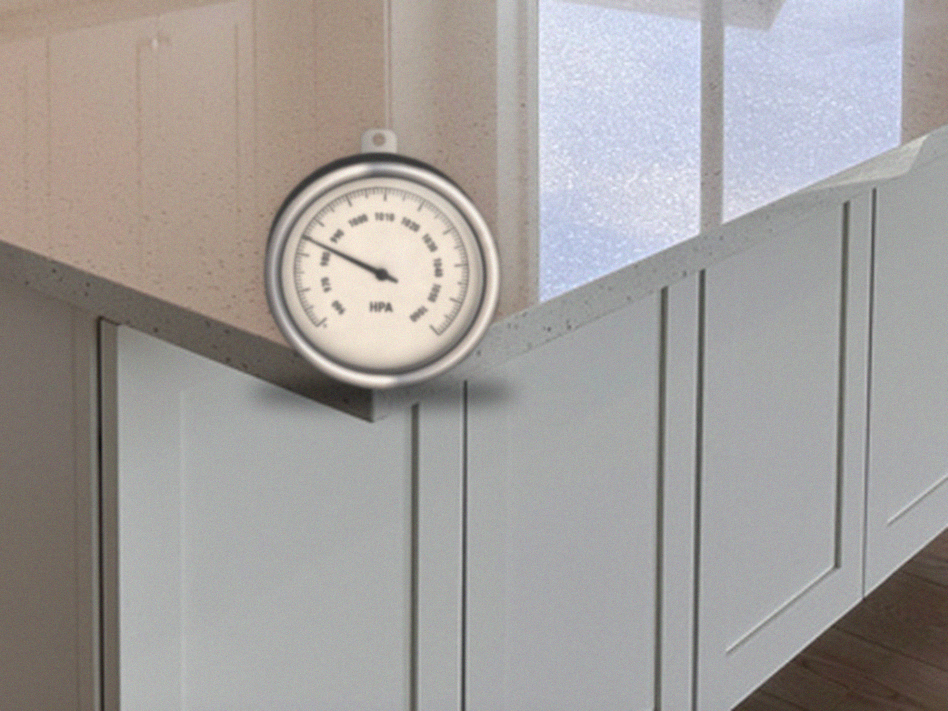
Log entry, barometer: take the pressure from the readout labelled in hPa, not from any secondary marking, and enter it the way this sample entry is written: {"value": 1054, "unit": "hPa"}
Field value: {"value": 985, "unit": "hPa"}
